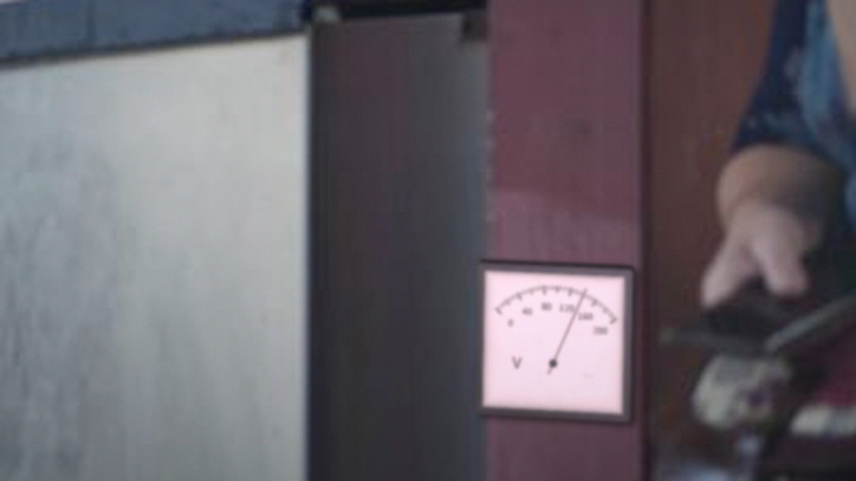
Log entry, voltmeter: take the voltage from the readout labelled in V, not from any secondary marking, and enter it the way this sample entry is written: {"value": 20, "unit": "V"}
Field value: {"value": 140, "unit": "V"}
